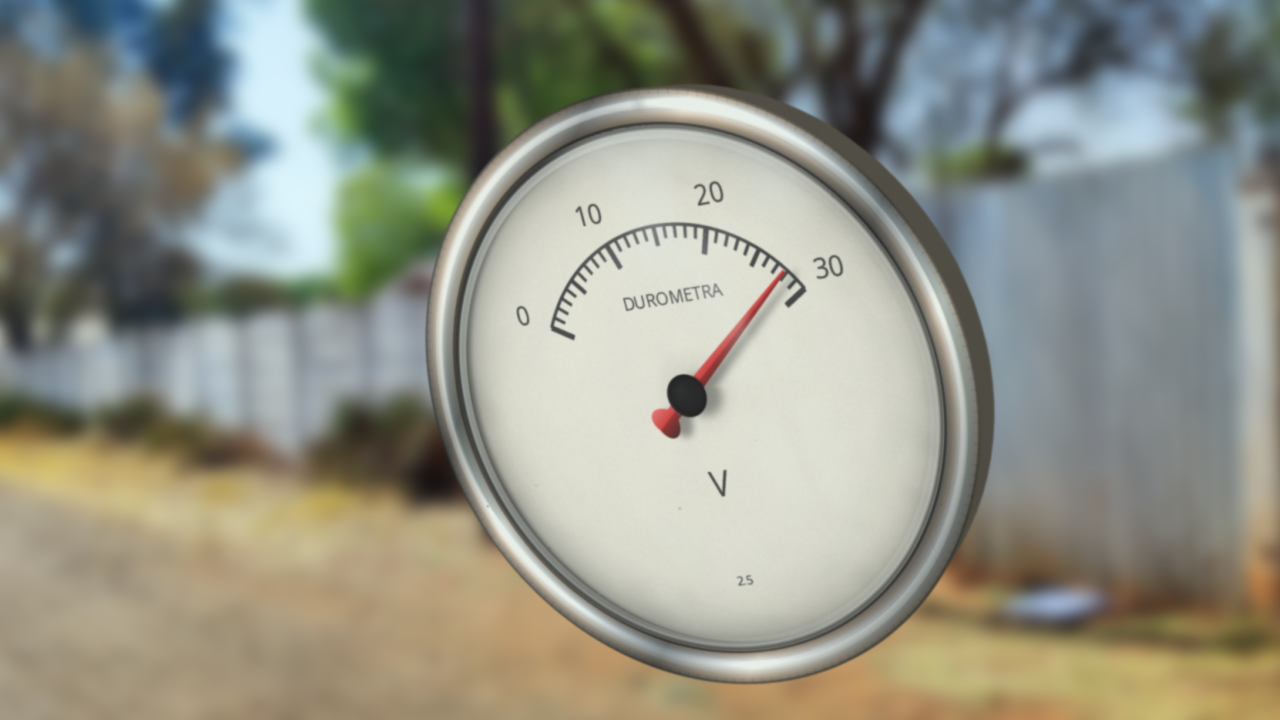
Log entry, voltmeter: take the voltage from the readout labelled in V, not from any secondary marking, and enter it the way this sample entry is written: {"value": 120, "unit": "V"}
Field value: {"value": 28, "unit": "V"}
